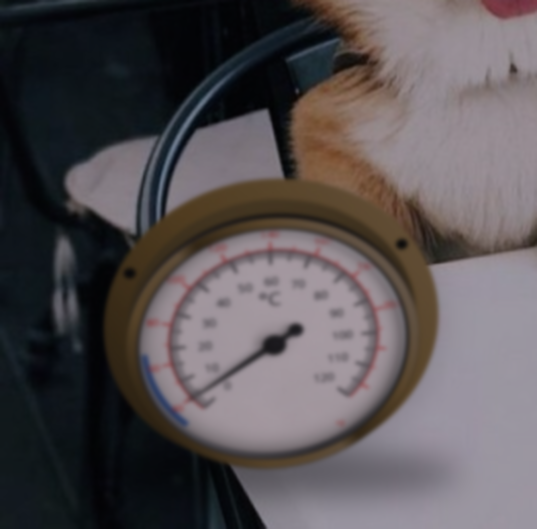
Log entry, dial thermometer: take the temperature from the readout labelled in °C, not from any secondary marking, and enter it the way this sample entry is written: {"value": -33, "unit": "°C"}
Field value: {"value": 5, "unit": "°C"}
